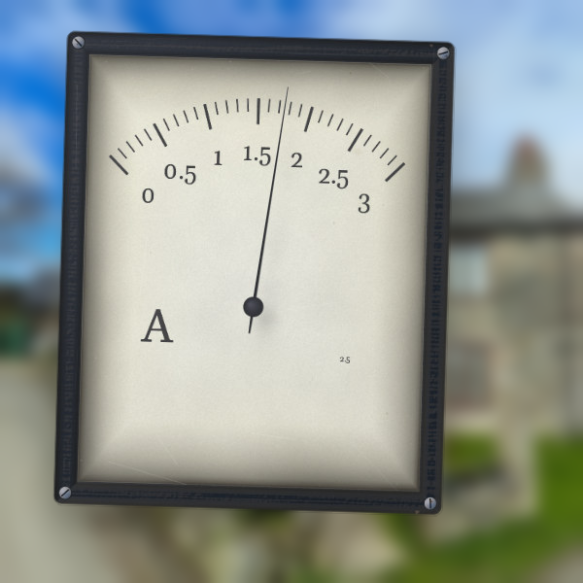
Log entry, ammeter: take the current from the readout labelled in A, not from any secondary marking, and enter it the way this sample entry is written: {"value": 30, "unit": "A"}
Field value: {"value": 1.75, "unit": "A"}
